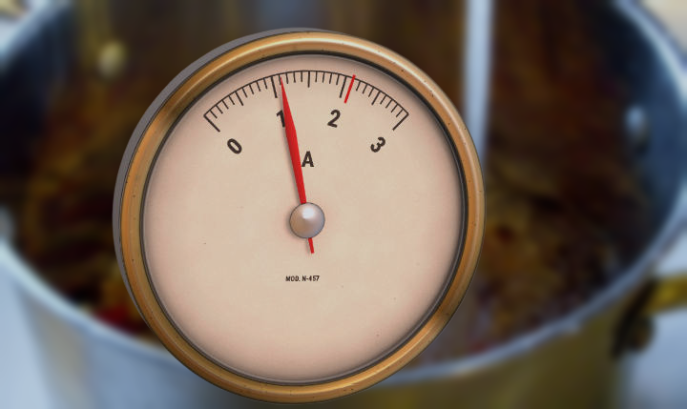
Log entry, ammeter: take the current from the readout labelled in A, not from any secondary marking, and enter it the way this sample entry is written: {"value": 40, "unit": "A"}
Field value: {"value": 1.1, "unit": "A"}
